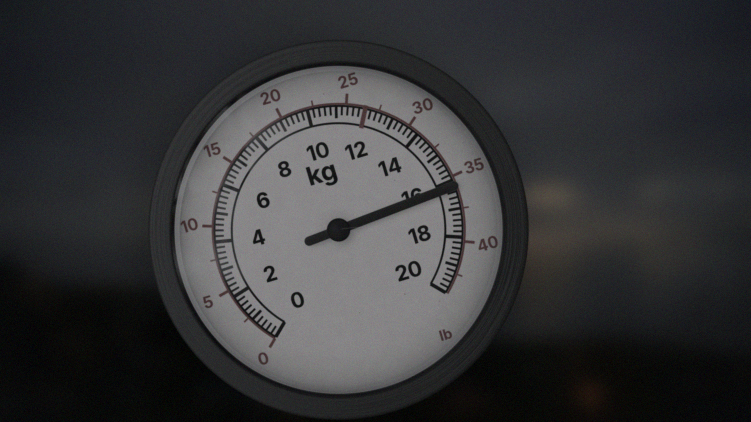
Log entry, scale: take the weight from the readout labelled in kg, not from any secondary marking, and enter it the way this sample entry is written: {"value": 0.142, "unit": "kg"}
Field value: {"value": 16.2, "unit": "kg"}
